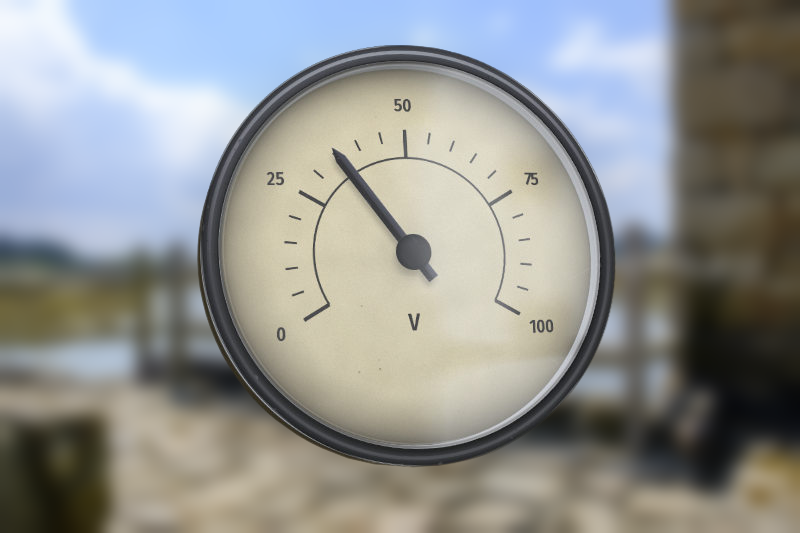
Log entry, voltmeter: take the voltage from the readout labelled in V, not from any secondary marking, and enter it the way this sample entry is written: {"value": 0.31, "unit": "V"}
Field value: {"value": 35, "unit": "V"}
